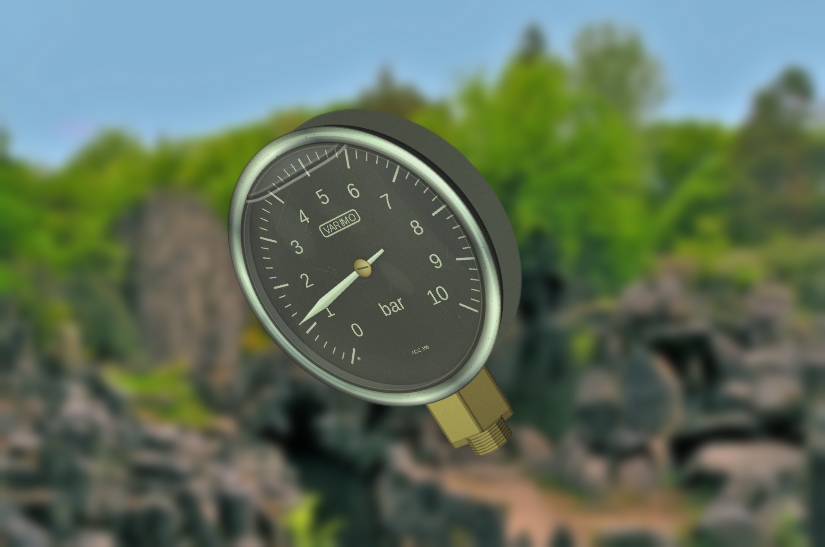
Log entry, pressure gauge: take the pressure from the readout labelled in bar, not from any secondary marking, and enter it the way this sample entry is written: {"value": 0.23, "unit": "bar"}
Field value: {"value": 1.2, "unit": "bar"}
